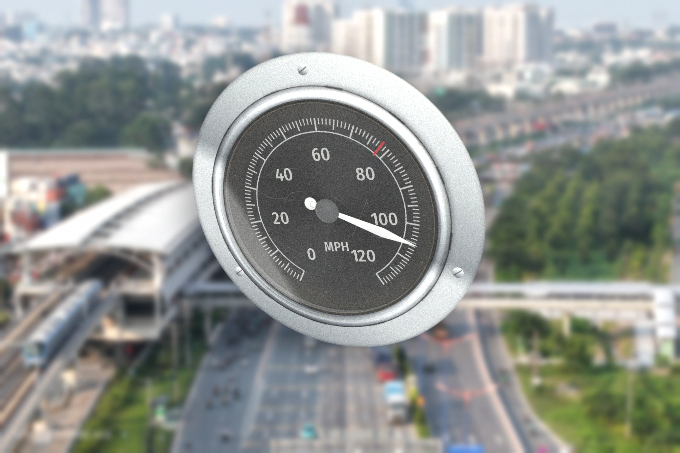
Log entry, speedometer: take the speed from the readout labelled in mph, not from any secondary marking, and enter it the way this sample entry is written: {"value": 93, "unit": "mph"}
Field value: {"value": 105, "unit": "mph"}
